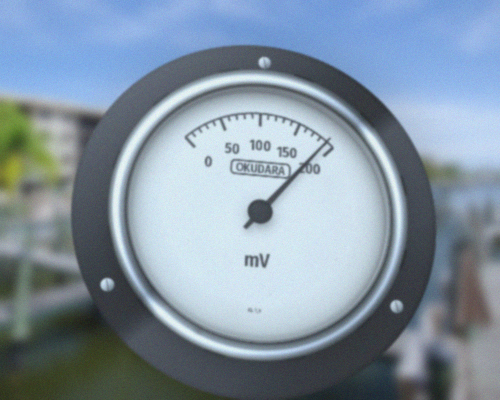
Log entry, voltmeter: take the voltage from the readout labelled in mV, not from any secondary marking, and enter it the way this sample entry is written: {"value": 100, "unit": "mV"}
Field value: {"value": 190, "unit": "mV"}
